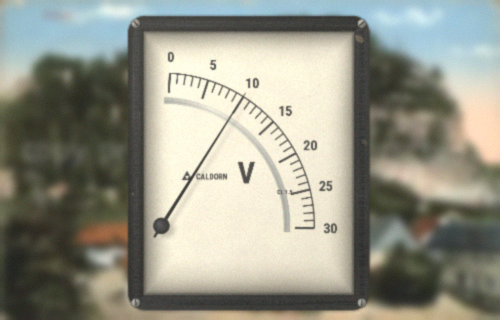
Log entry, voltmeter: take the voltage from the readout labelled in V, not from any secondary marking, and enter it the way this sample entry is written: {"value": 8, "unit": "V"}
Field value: {"value": 10, "unit": "V"}
